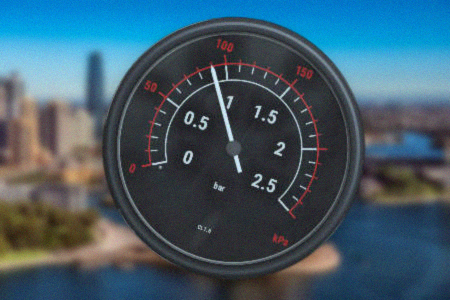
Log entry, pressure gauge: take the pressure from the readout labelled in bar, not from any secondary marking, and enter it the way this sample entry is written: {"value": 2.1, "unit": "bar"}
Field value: {"value": 0.9, "unit": "bar"}
